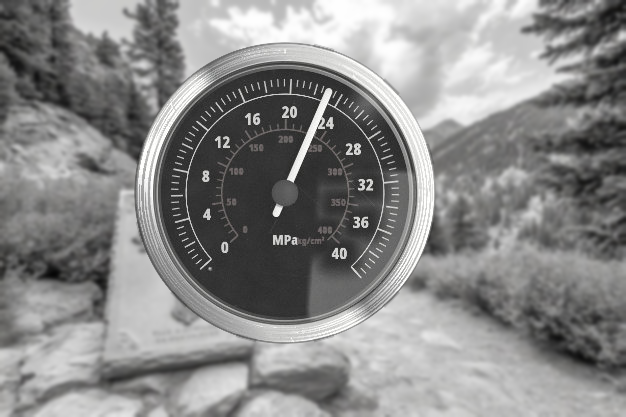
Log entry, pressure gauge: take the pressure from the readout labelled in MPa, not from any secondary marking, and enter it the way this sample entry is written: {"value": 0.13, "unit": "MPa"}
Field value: {"value": 23, "unit": "MPa"}
